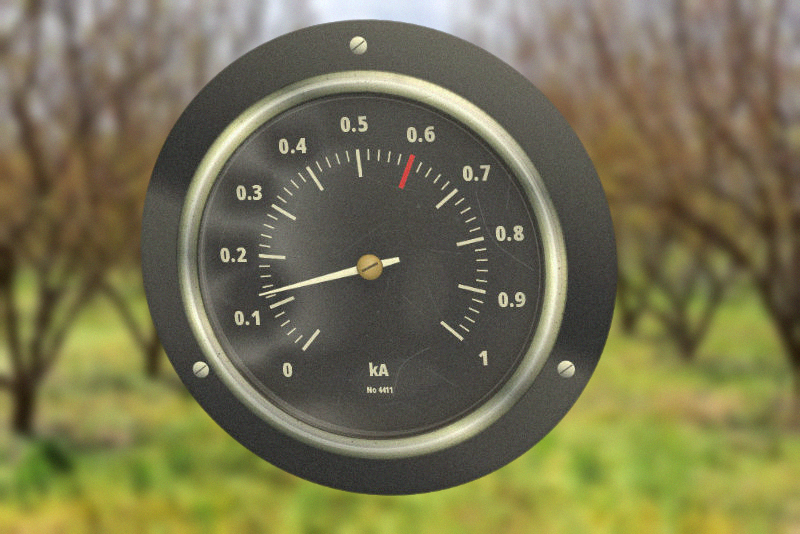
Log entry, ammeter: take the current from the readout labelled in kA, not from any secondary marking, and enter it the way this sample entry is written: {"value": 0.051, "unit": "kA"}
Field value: {"value": 0.13, "unit": "kA"}
